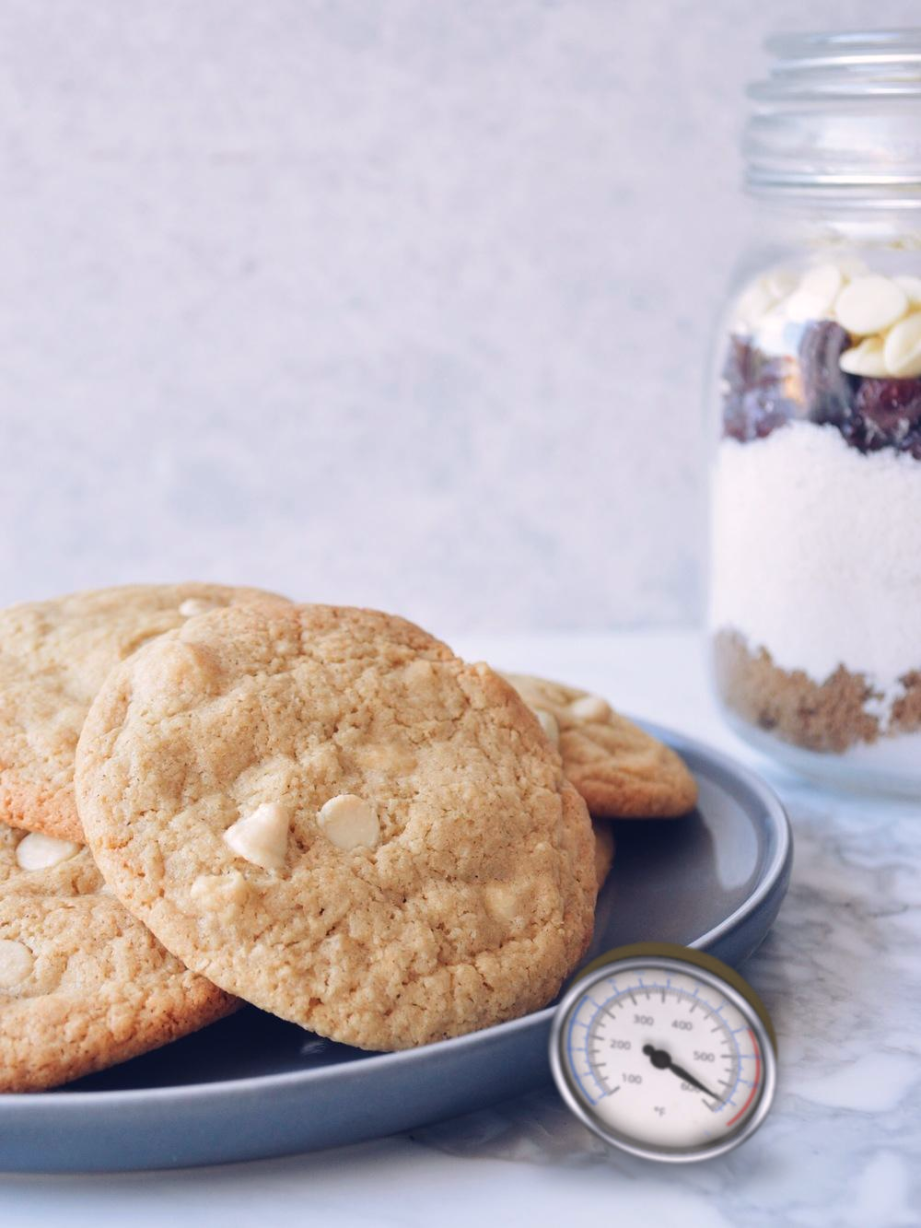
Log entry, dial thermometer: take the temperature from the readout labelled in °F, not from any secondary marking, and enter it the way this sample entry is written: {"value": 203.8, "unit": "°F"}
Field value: {"value": 575, "unit": "°F"}
